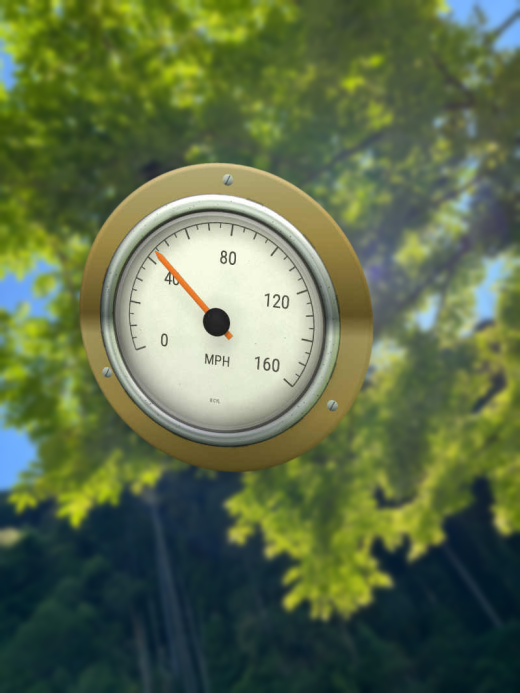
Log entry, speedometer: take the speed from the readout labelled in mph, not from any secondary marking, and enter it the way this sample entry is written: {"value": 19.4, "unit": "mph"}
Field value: {"value": 45, "unit": "mph"}
